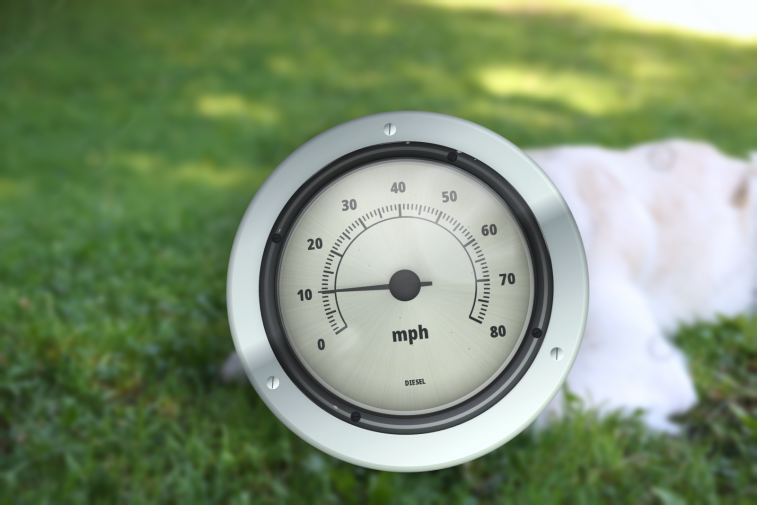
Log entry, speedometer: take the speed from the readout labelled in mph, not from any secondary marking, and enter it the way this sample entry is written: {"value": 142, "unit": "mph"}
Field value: {"value": 10, "unit": "mph"}
